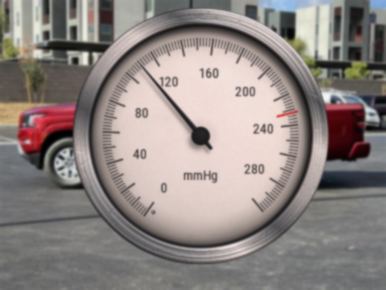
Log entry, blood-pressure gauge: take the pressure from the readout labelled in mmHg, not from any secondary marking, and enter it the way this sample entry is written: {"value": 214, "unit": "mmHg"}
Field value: {"value": 110, "unit": "mmHg"}
